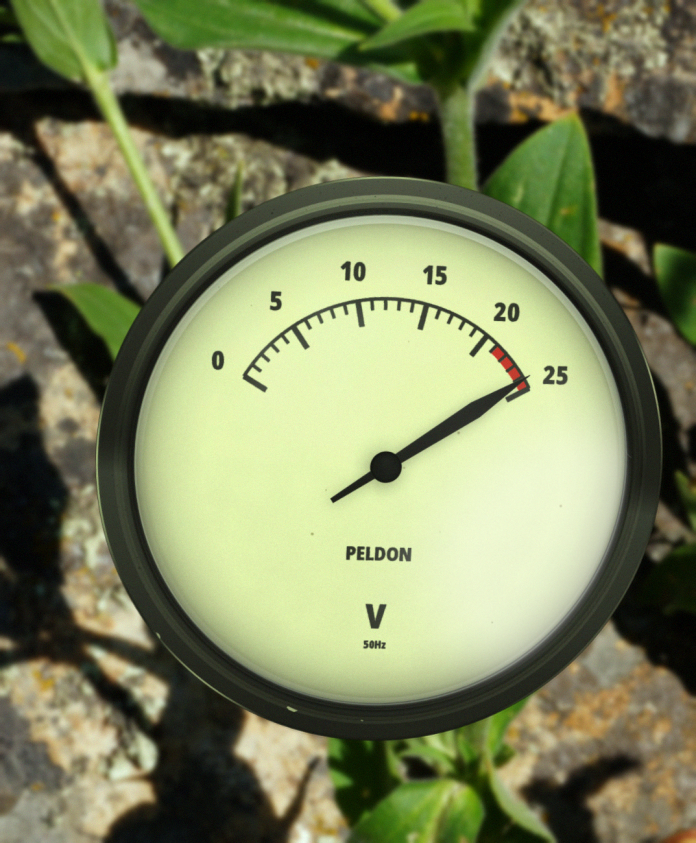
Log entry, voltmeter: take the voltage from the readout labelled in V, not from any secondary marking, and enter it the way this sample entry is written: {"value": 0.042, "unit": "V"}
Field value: {"value": 24, "unit": "V"}
